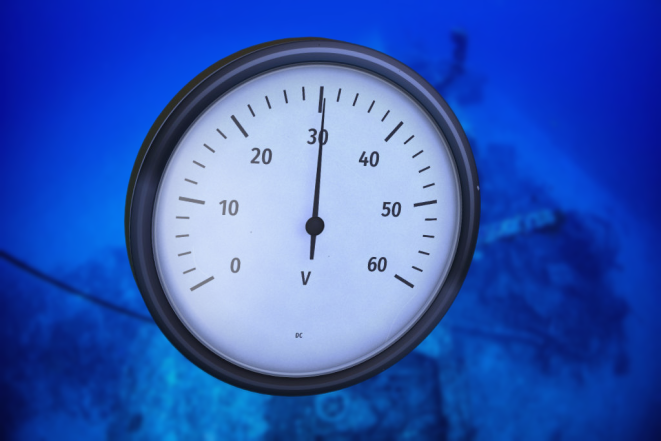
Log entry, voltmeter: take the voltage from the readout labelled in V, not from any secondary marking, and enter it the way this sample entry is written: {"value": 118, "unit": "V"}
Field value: {"value": 30, "unit": "V"}
